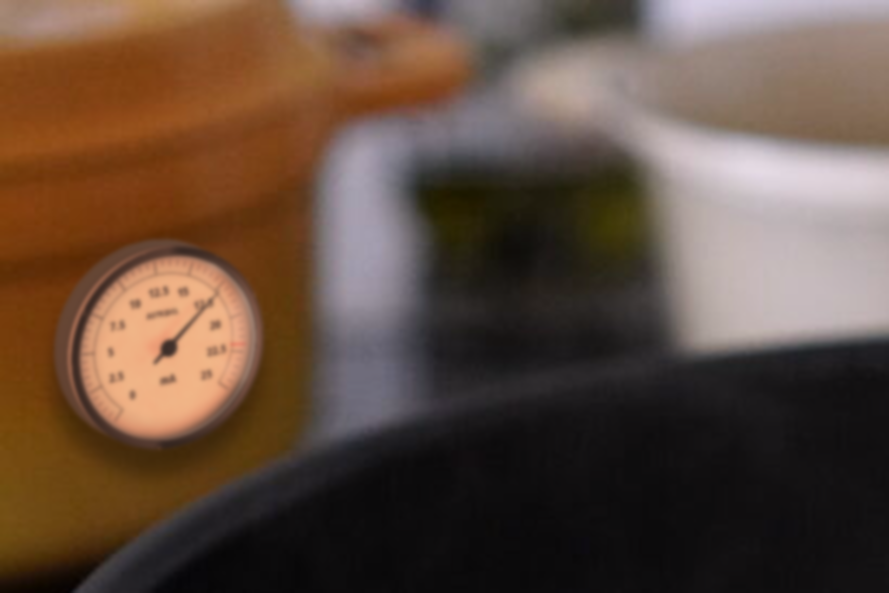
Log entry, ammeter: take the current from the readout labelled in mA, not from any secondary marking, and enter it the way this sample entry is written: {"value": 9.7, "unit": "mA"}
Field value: {"value": 17.5, "unit": "mA"}
